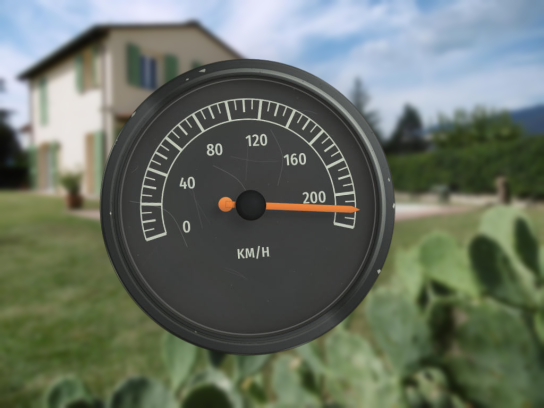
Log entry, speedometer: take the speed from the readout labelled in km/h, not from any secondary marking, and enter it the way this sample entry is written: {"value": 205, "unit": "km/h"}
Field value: {"value": 210, "unit": "km/h"}
